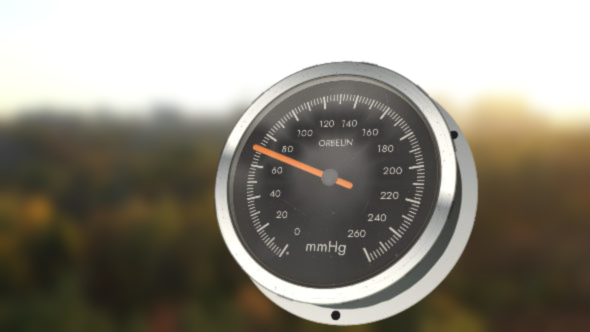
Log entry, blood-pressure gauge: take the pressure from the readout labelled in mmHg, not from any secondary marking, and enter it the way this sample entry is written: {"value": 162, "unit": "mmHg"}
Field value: {"value": 70, "unit": "mmHg"}
